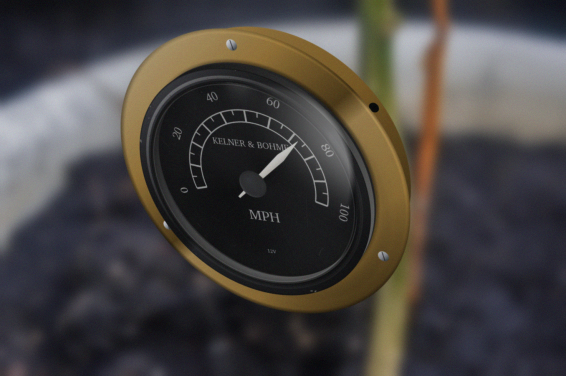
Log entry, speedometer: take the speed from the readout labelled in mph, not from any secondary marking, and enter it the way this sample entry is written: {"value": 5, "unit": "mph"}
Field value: {"value": 72.5, "unit": "mph"}
